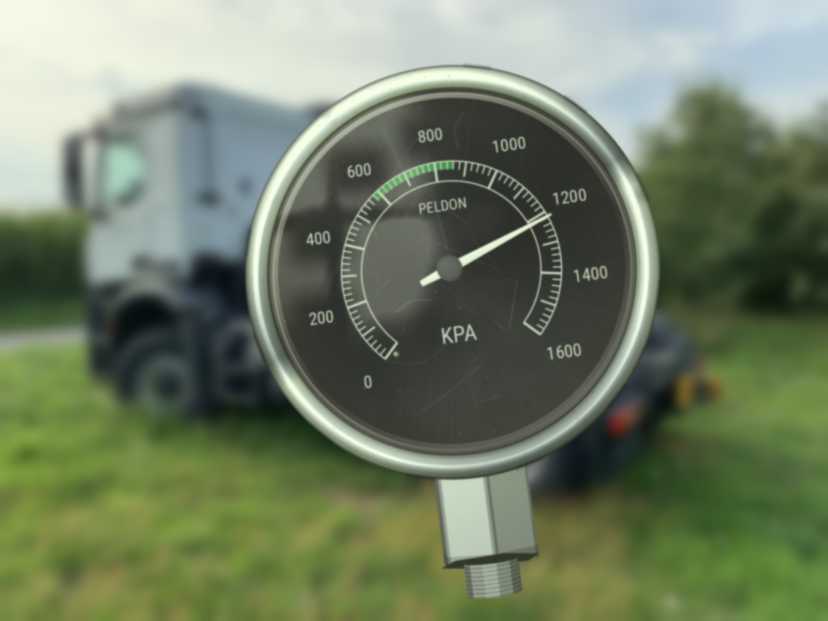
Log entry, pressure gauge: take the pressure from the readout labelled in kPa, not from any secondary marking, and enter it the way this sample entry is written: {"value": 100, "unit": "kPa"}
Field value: {"value": 1220, "unit": "kPa"}
